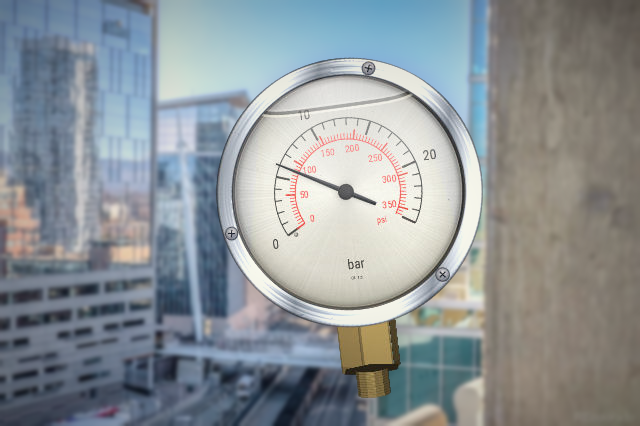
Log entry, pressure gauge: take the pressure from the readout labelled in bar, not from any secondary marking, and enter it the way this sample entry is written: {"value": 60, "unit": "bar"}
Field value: {"value": 6, "unit": "bar"}
